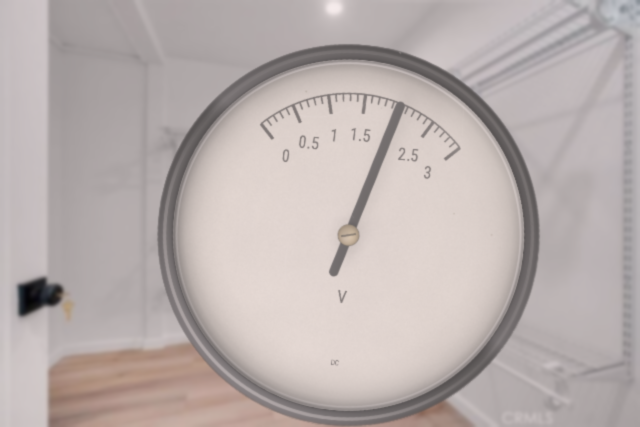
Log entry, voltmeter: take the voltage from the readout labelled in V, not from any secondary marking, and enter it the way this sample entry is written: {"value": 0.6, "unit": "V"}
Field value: {"value": 2, "unit": "V"}
